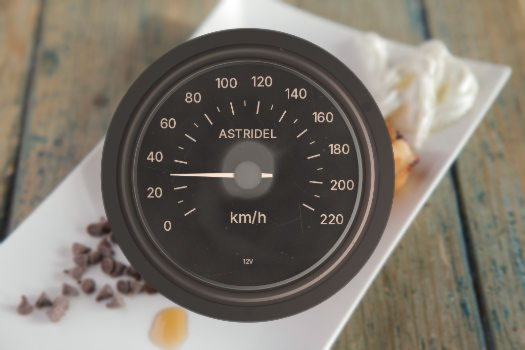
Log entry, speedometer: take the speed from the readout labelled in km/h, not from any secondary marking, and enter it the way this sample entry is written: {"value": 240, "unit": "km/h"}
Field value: {"value": 30, "unit": "km/h"}
